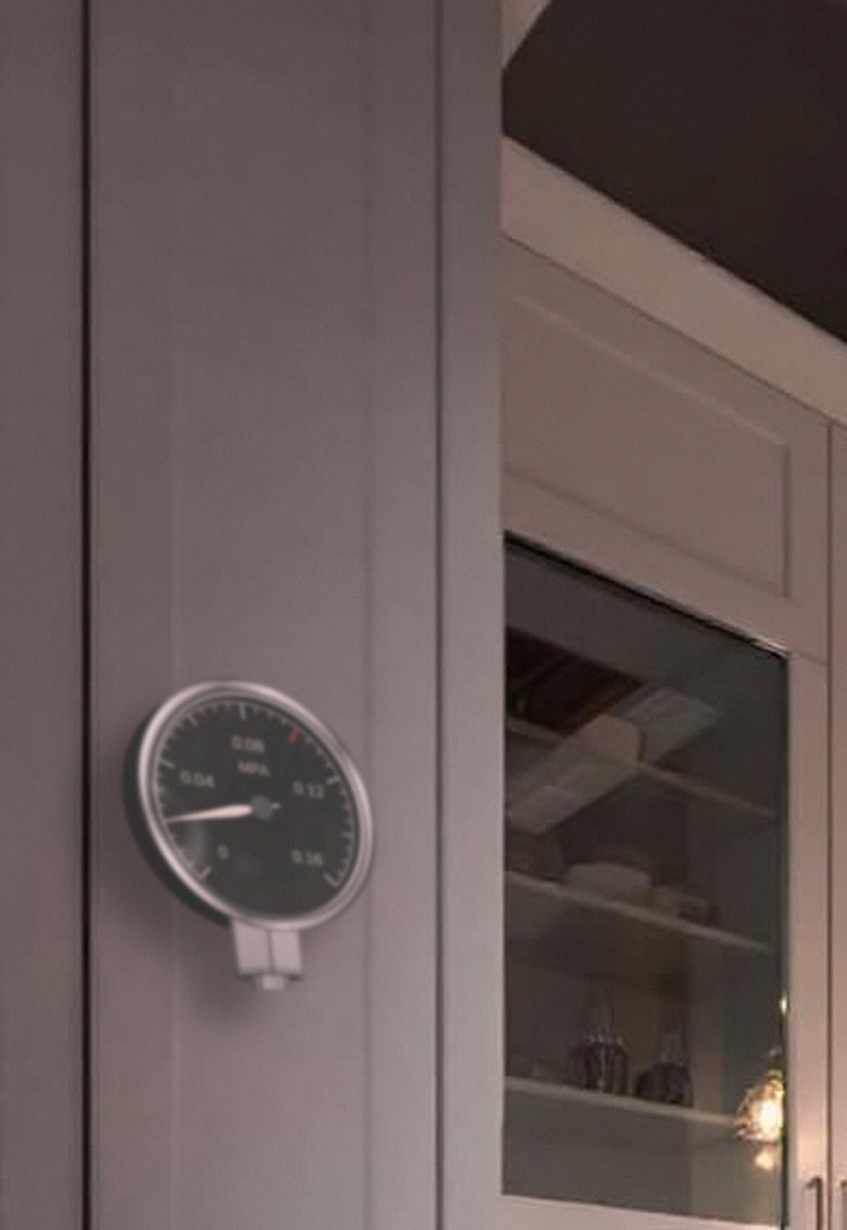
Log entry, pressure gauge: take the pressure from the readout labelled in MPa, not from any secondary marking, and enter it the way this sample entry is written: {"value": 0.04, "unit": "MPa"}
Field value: {"value": 0.02, "unit": "MPa"}
